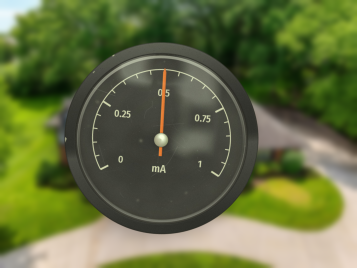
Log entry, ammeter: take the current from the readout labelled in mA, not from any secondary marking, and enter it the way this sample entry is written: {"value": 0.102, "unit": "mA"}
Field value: {"value": 0.5, "unit": "mA"}
